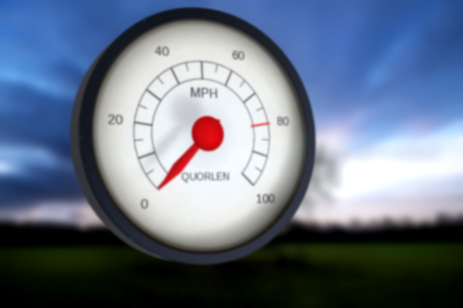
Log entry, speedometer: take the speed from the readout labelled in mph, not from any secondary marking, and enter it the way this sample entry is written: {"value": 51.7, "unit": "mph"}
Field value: {"value": 0, "unit": "mph"}
